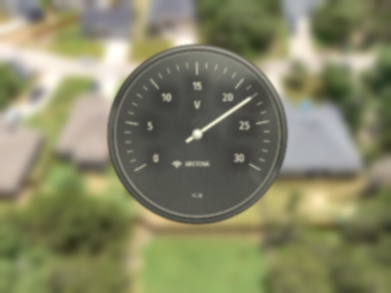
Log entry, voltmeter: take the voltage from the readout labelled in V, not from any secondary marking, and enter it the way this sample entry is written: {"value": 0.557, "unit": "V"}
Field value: {"value": 22, "unit": "V"}
